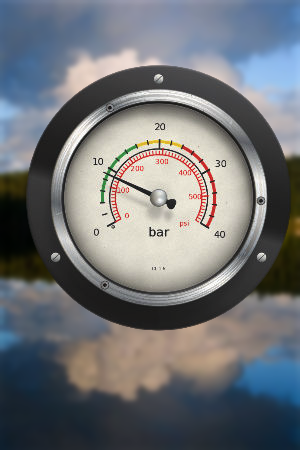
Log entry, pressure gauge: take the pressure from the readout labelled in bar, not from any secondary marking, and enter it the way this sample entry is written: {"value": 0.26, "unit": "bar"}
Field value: {"value": 9, "unit": "bar"}
